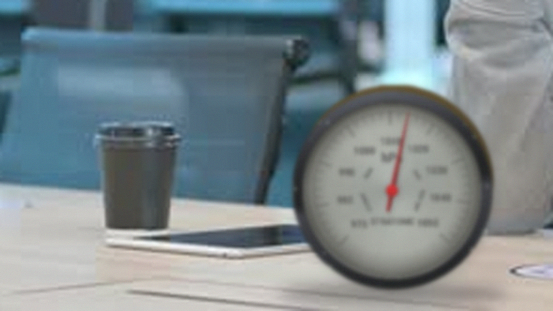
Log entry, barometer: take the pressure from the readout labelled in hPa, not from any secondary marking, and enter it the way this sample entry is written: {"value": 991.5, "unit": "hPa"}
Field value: {"value": 1014, "unit": "hPa"}
